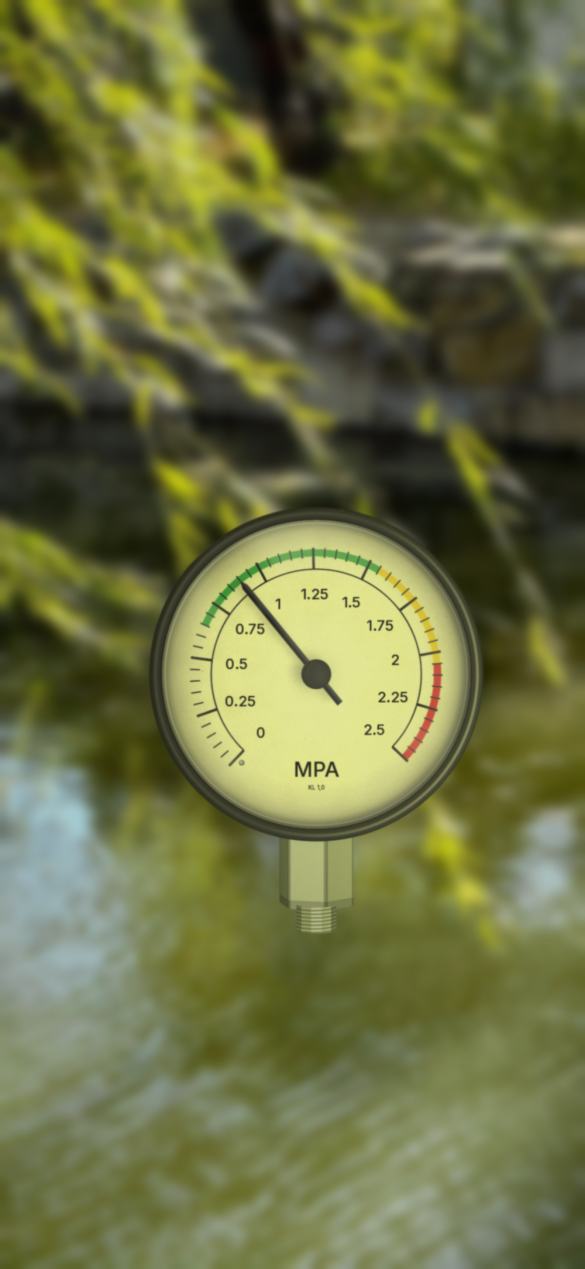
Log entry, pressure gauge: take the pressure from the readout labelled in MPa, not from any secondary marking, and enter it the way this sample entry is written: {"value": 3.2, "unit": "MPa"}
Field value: {"value": 0.9, "unit": "MPa"}
